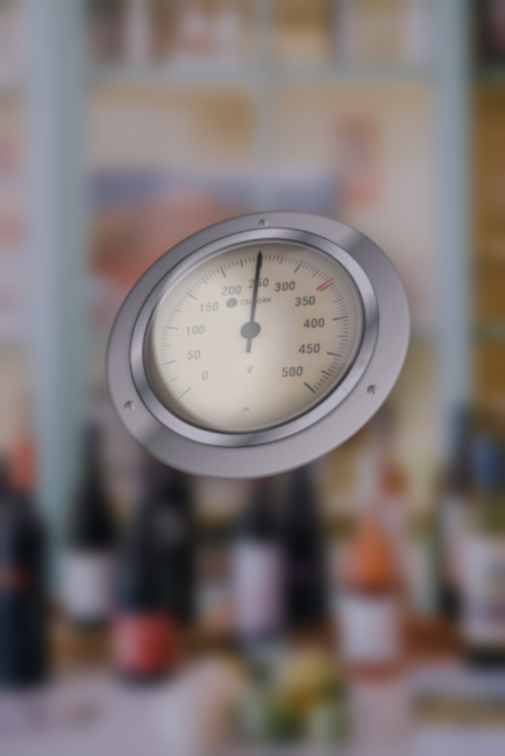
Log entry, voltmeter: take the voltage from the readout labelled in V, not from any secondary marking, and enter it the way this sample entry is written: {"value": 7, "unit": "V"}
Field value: {"value": 250, "unit": "V"}
